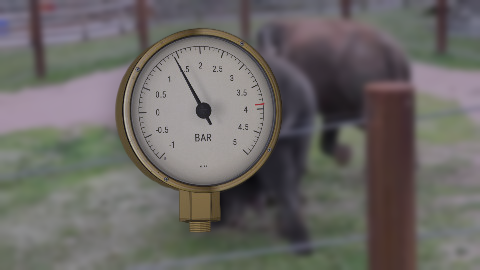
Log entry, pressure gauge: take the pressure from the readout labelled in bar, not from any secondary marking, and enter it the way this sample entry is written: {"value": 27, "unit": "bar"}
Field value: {"value": 1.4, "unit": "bar"}
